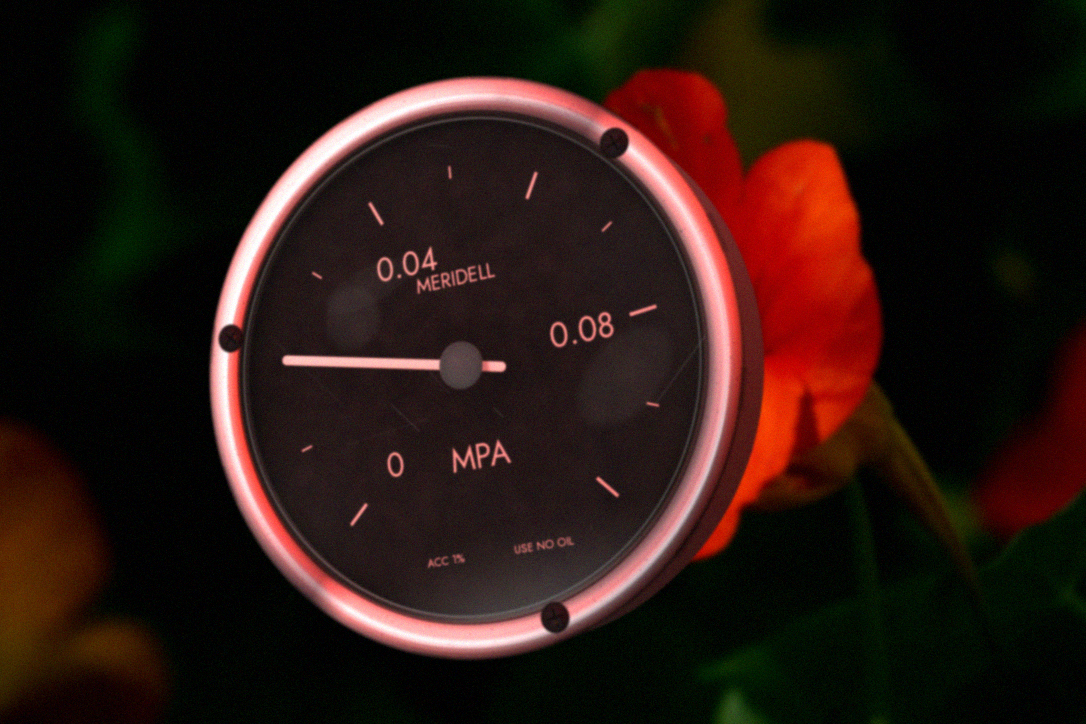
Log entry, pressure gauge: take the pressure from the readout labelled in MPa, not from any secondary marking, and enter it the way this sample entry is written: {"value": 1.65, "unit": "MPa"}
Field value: {"value": 0.02, "unit": "MPa"}
